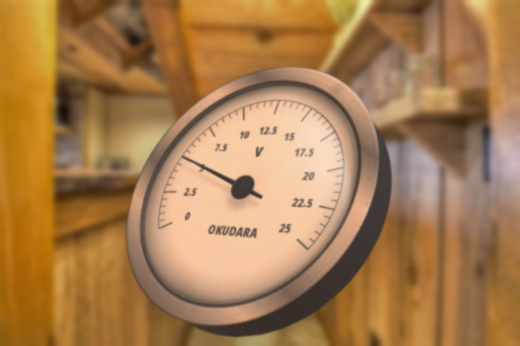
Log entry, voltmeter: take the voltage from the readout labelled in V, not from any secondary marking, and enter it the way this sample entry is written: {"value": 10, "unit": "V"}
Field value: {"value": 5, "unit": "V"}
